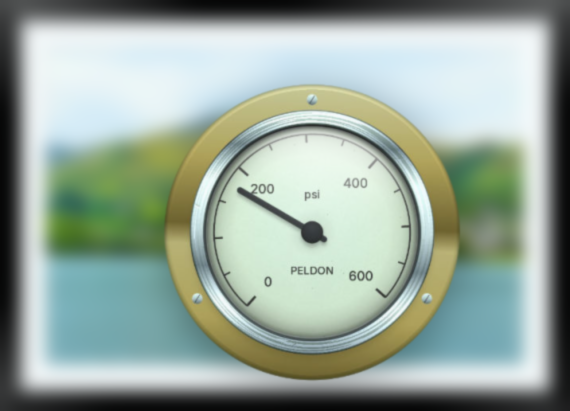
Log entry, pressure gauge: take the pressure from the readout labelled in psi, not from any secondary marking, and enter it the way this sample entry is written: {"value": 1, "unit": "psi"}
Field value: {"value": 175, "unit": "psi"}
